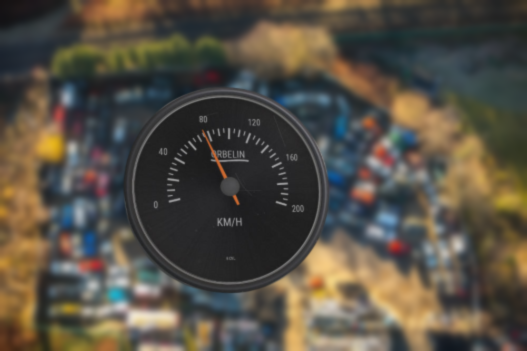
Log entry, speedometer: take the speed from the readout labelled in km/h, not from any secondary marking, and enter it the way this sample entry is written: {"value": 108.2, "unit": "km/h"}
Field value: {"value": 75, "unit": "km/h"}
